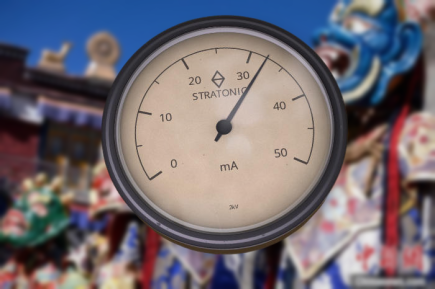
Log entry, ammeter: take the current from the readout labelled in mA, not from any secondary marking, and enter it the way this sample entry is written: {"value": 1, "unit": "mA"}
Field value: {"value": 32.5, "unit": "mA"}
